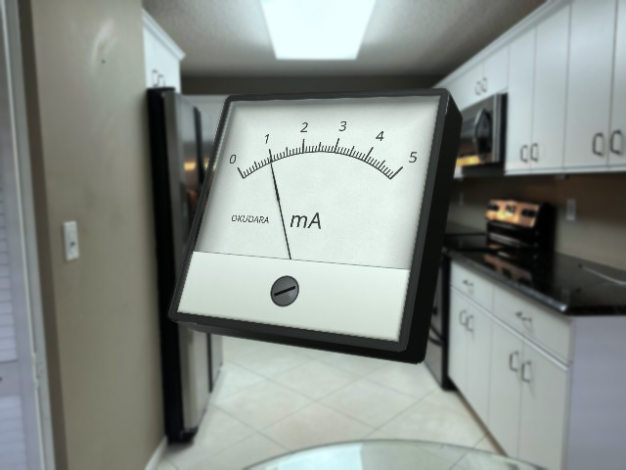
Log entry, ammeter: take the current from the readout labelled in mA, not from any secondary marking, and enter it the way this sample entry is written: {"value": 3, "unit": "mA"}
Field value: {"value": 1, "unit": "mA"}
